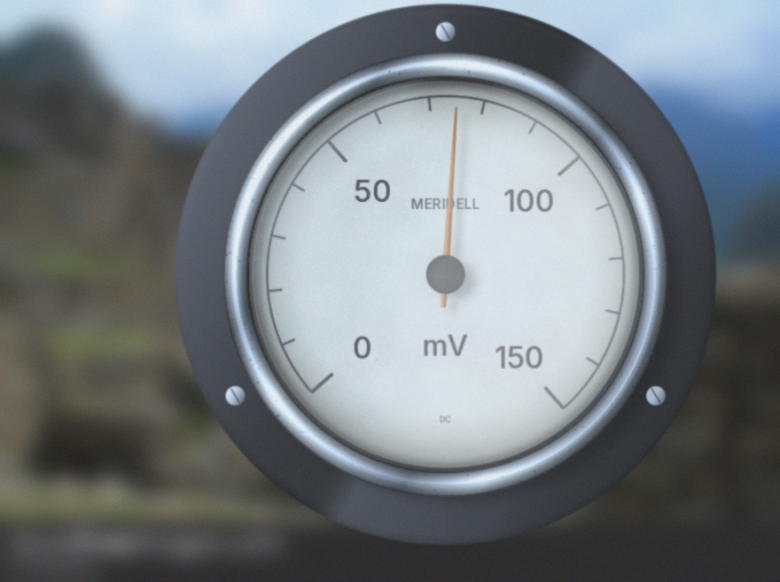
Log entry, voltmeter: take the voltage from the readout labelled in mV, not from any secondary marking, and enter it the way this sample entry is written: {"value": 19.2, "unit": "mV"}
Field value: {"value": 75, "unit": "mV"}
